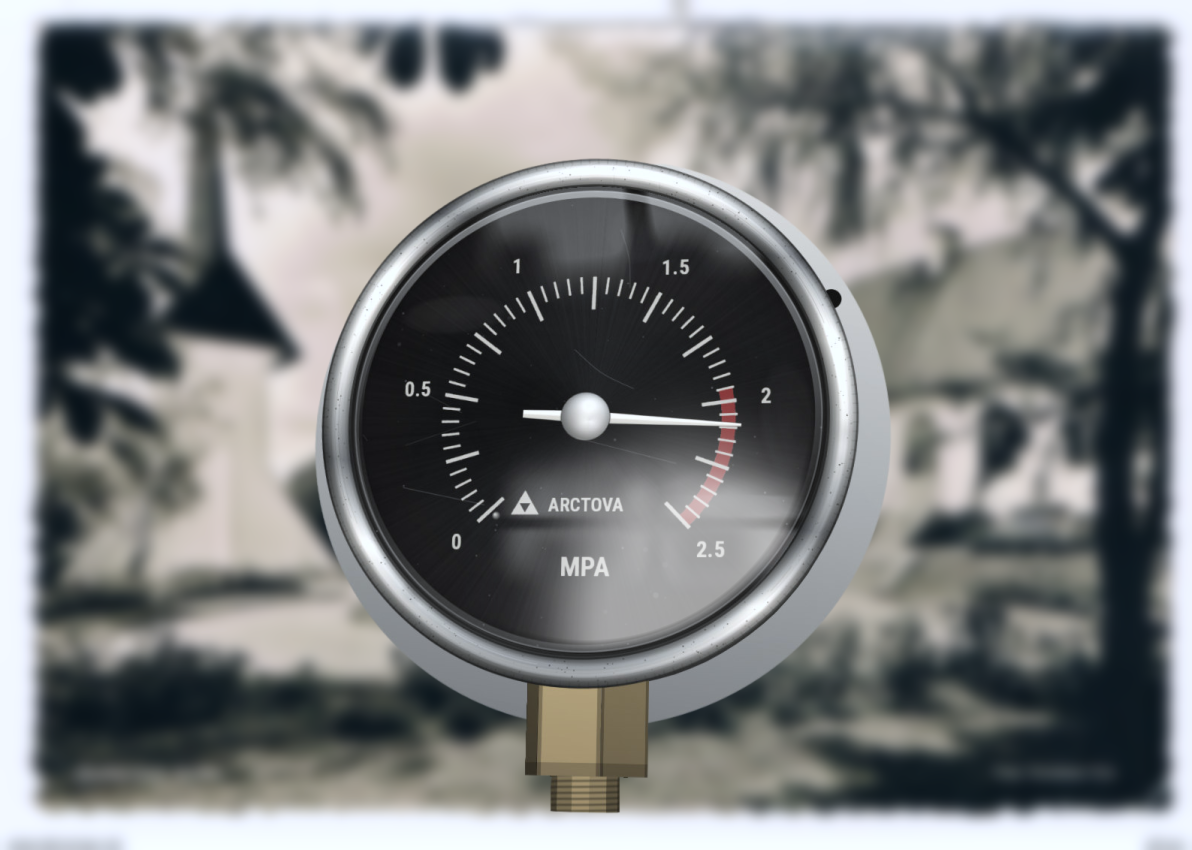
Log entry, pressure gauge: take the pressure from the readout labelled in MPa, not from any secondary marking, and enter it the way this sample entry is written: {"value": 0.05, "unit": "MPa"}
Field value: {"value": 2.1, "unit": "MPa"}
